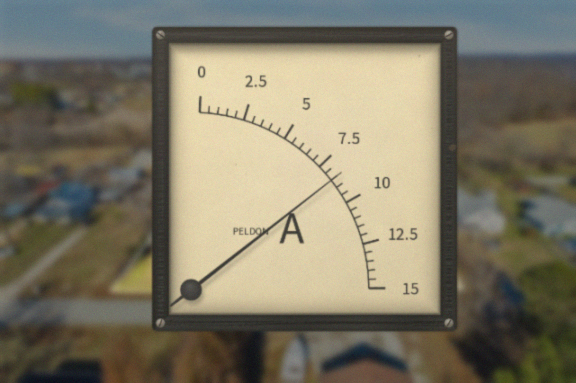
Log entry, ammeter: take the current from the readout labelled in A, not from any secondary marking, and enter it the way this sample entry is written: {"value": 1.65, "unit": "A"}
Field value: {"value": 8.5, "unit": "A"}
